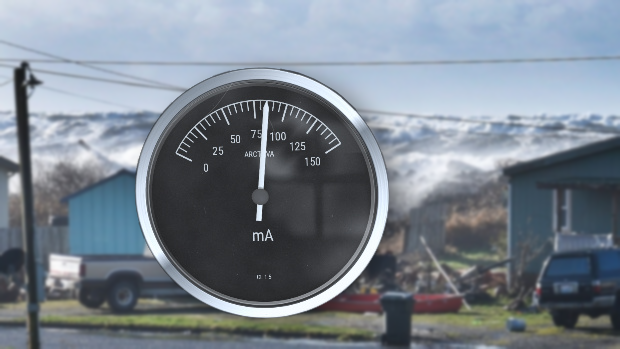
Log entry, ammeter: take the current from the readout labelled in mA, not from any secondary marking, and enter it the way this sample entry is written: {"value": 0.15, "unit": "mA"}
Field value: {"value": 85, "unit": "mA"}
